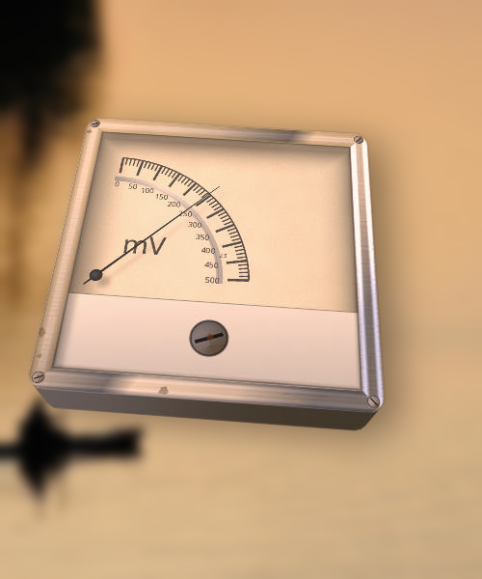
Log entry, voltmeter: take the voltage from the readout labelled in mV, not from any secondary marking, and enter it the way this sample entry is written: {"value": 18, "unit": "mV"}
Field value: {"value": 250, "unit": "mV"}
